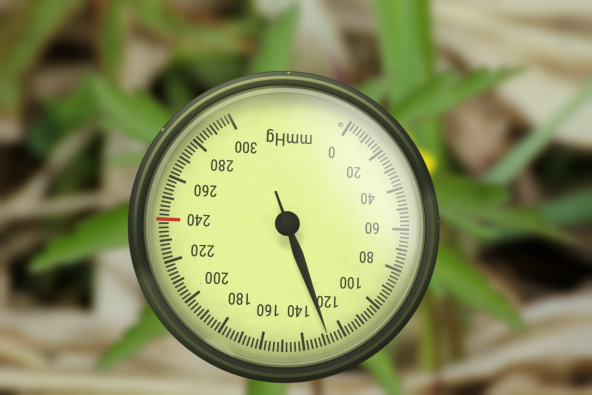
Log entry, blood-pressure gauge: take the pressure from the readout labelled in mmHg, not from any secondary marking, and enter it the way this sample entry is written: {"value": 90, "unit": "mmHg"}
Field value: {"value": 128, "unit": "mmHg"}
